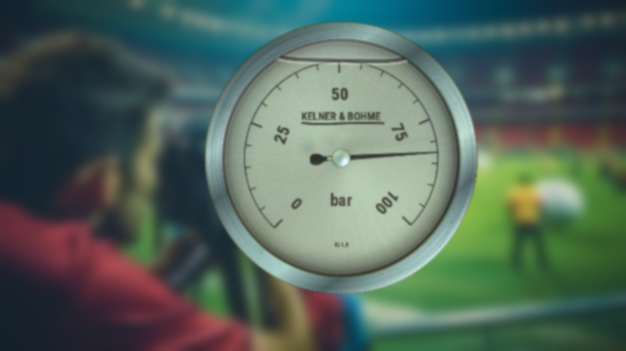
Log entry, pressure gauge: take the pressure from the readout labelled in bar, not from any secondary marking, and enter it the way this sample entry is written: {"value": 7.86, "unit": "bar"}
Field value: {"value": 82.5, "unit": "bar"}
